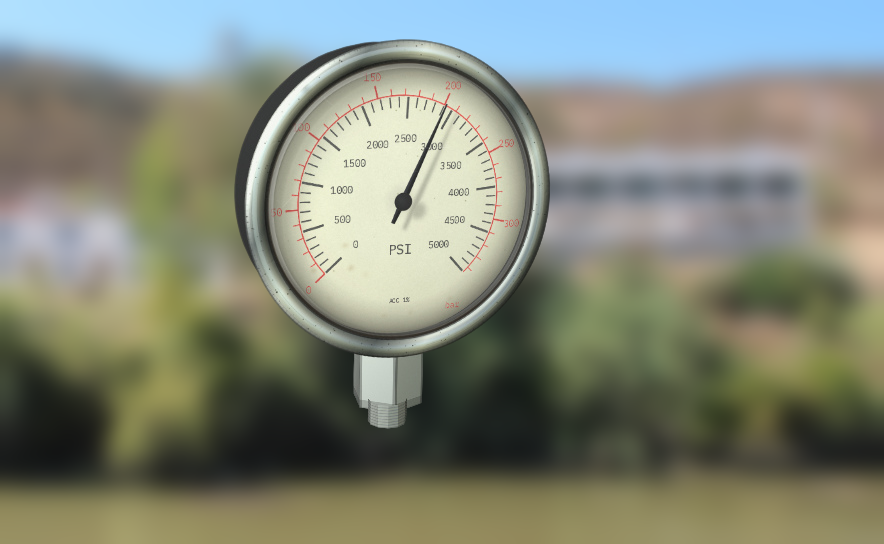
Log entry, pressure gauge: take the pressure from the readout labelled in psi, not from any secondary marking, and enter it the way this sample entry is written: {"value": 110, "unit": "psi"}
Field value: {"value": 2900, "unit": "psi"}
